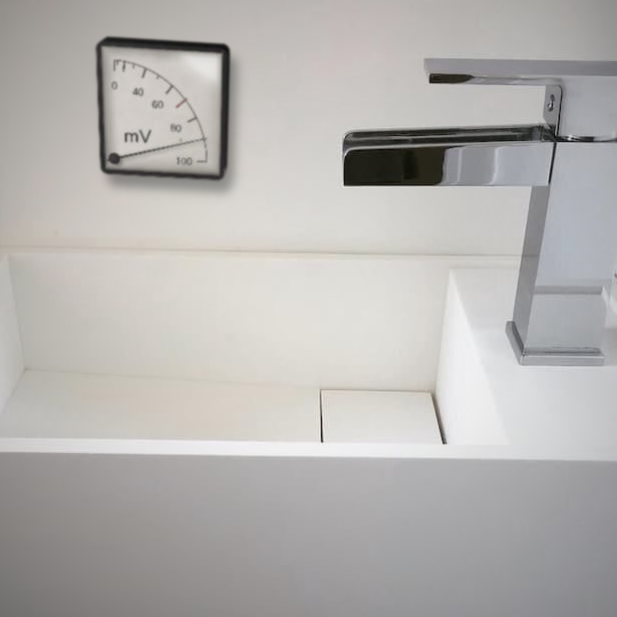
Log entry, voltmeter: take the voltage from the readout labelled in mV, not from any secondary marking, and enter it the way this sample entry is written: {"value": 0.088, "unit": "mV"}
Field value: {"value": 90, "unit": "mV"}
